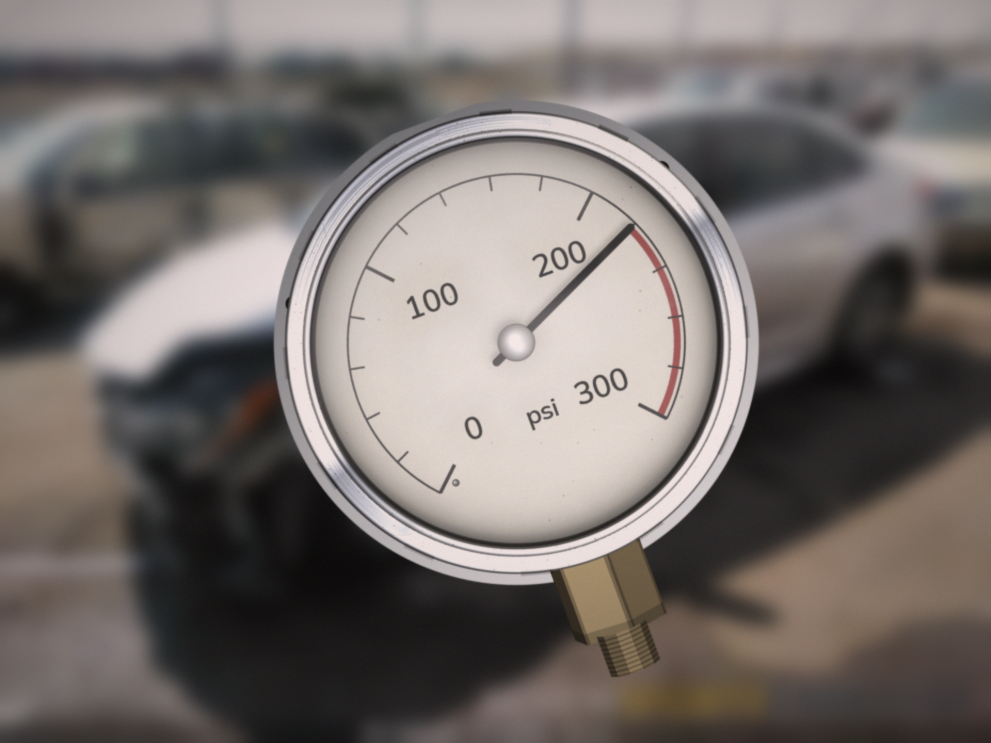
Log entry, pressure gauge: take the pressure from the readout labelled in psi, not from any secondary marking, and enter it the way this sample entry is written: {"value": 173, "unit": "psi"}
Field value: {"value": 220, "unit": "psi"}
